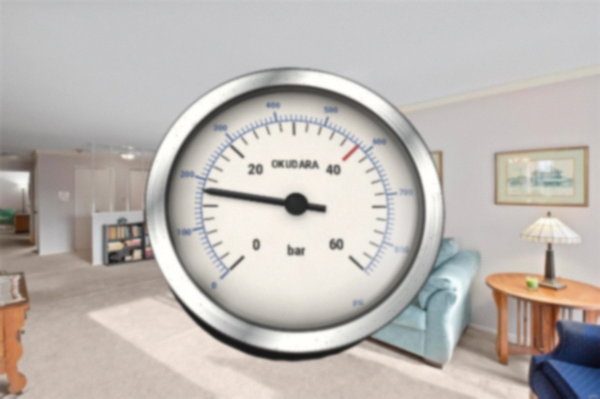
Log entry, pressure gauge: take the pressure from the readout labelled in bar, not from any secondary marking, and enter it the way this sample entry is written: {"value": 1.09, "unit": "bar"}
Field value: {"value": 12, "unit": "bar"}
